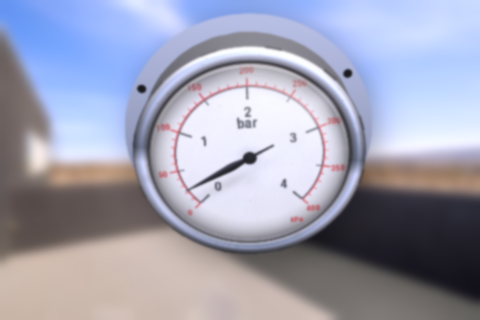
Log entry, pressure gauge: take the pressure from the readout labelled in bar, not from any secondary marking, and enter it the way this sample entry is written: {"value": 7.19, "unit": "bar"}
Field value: {"value": 0.25, "unit": "bar"}
